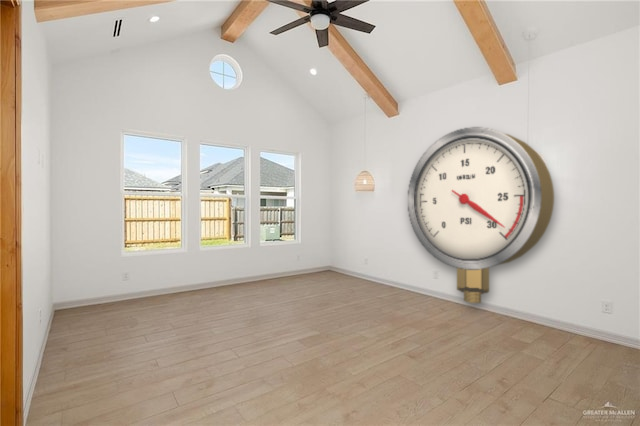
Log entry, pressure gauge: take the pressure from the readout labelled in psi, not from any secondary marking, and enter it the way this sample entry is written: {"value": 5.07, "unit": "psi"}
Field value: {"value": 29, "unit": "psi"}
